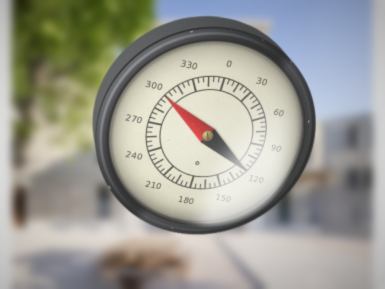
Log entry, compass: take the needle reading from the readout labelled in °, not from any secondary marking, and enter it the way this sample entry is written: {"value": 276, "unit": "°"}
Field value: {"value": 300, "unit": "°"}
